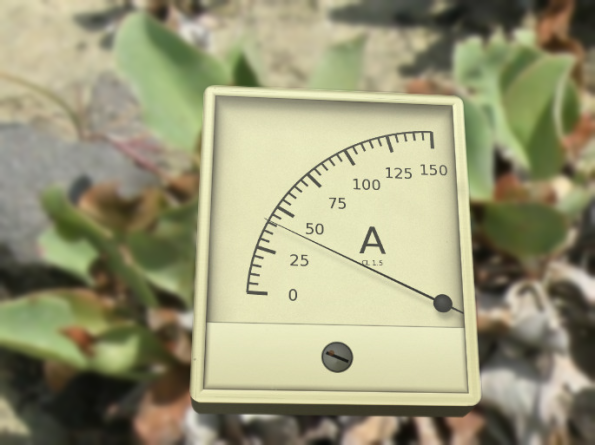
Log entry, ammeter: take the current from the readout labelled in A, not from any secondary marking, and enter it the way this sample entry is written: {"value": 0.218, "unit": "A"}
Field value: {"value": 40, "unit": "A"}
